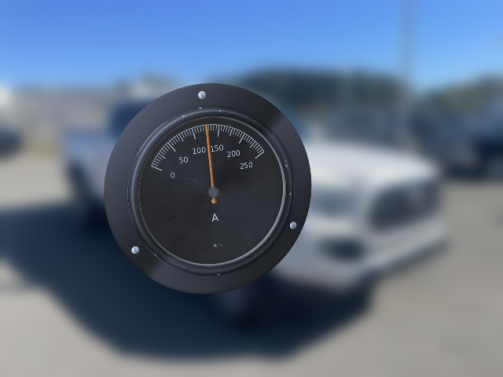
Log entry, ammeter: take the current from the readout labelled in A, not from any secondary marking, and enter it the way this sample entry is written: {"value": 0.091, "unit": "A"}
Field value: {"value": 125, "unit": "A"}
